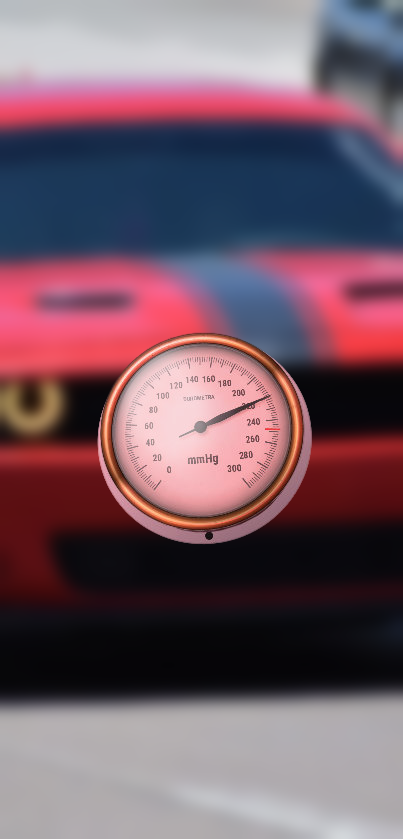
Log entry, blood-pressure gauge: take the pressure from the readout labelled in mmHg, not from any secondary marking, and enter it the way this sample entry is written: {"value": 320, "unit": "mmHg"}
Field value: {"value": 220, "unit": "mmHg"}
